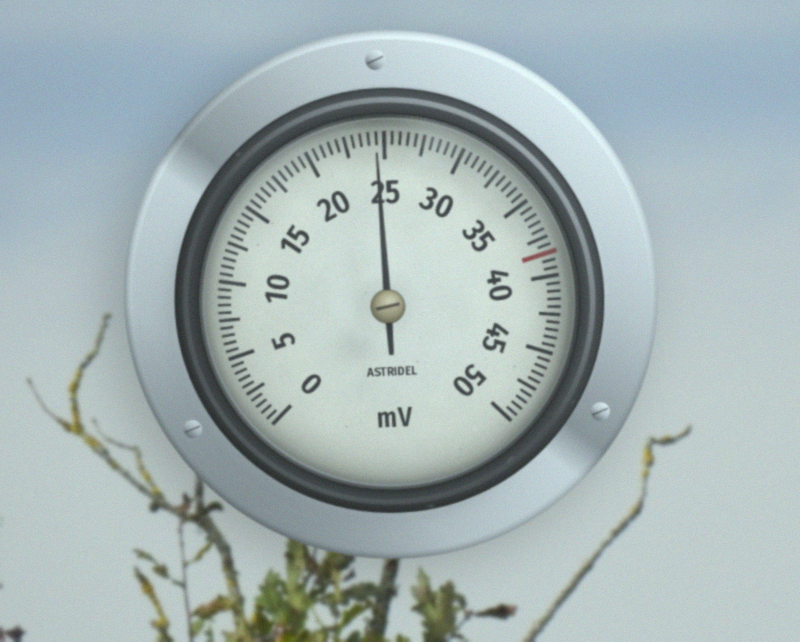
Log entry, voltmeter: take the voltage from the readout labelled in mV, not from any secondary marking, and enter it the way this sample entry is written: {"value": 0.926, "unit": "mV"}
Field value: {"value": 24.5, "unit": "mV"}
